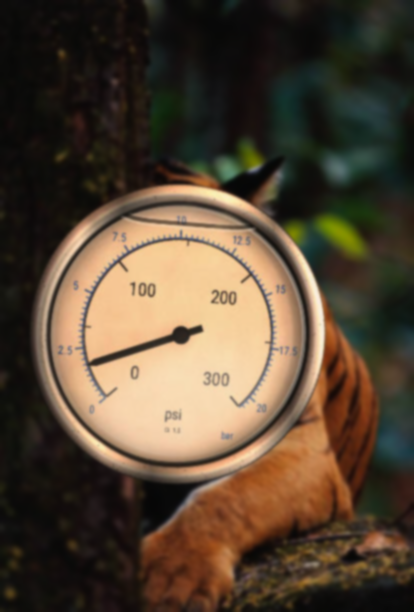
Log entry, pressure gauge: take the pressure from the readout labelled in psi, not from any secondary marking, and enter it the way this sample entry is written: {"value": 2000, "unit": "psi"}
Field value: {"value": 25, "unit": "psi"}
